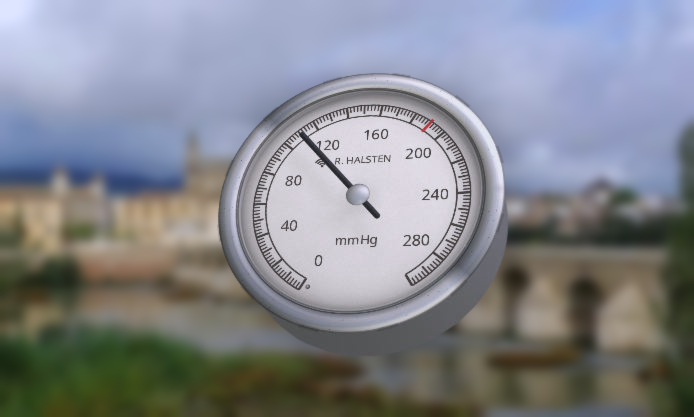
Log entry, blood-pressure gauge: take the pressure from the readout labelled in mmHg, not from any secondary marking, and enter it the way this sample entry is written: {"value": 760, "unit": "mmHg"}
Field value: {"value": 110, "unit": "mmHg"}
